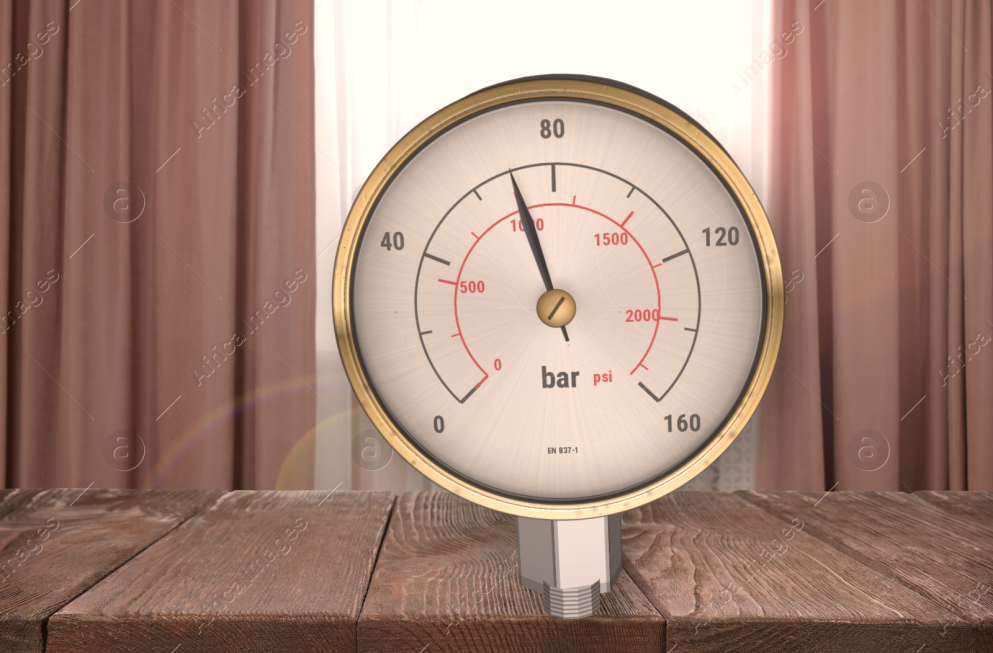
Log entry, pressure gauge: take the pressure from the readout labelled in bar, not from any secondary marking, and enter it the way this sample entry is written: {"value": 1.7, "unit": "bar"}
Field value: {"value": 70, "unit": "bar"}
